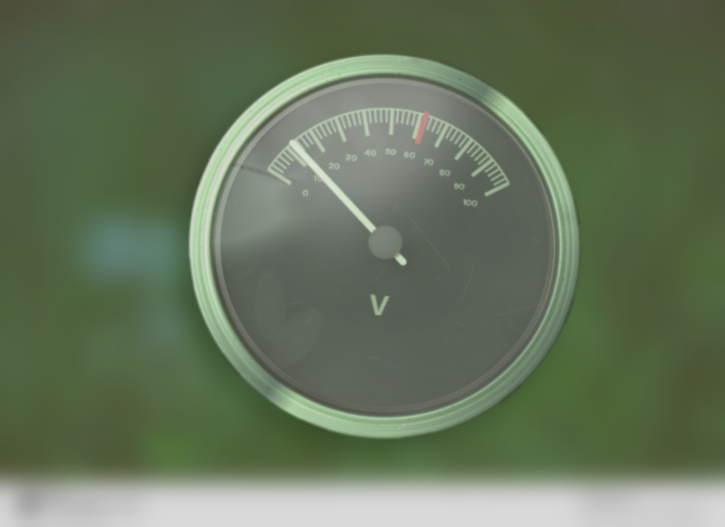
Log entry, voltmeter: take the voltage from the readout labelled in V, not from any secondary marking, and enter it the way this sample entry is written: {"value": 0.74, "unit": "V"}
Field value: {"value": 12, "unit": "V"}
